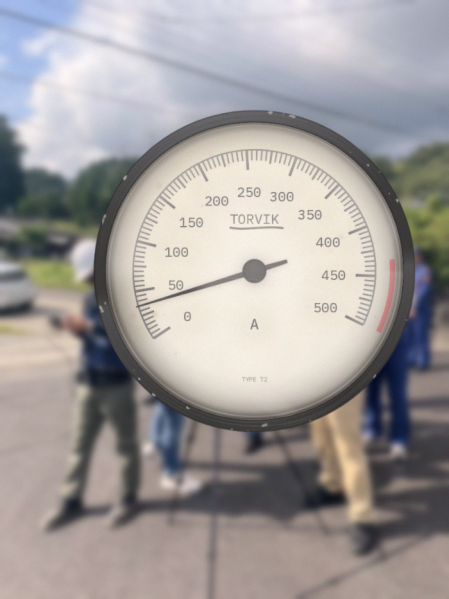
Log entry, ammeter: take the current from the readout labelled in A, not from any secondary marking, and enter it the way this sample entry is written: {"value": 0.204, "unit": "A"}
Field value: {"value": 35, "unit": "A"}
